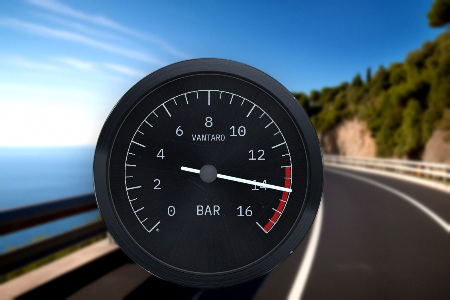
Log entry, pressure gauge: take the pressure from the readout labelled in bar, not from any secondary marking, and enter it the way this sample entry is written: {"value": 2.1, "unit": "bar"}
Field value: {"value": 14, "unit": "bar"}
